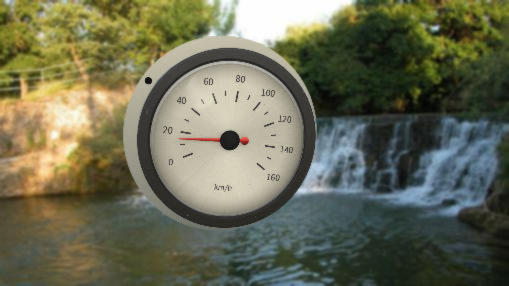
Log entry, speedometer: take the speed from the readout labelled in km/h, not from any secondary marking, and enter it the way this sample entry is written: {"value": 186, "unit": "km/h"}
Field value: {"value": 15, "unit": "km/h"}
